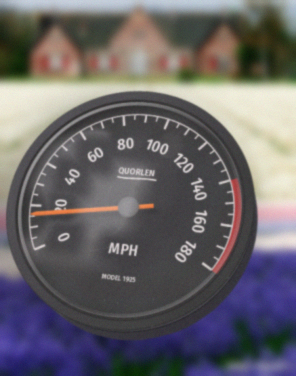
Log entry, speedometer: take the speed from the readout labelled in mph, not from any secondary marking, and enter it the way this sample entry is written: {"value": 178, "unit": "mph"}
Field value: {"value": 15, "unit": "mph"}
